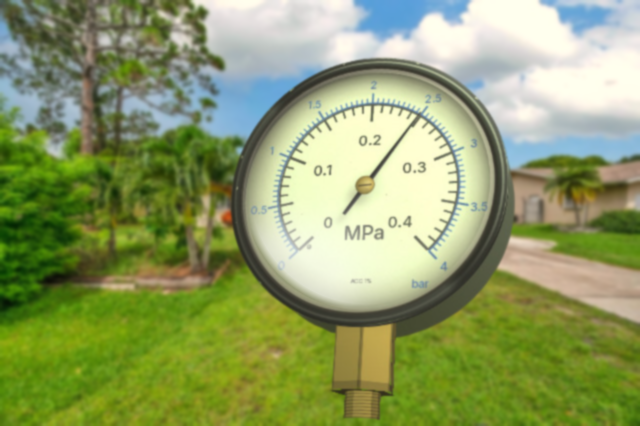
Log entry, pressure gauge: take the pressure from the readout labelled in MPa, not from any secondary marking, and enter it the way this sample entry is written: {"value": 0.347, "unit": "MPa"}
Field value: {"value": 0.25, "unit": "MPa"}
